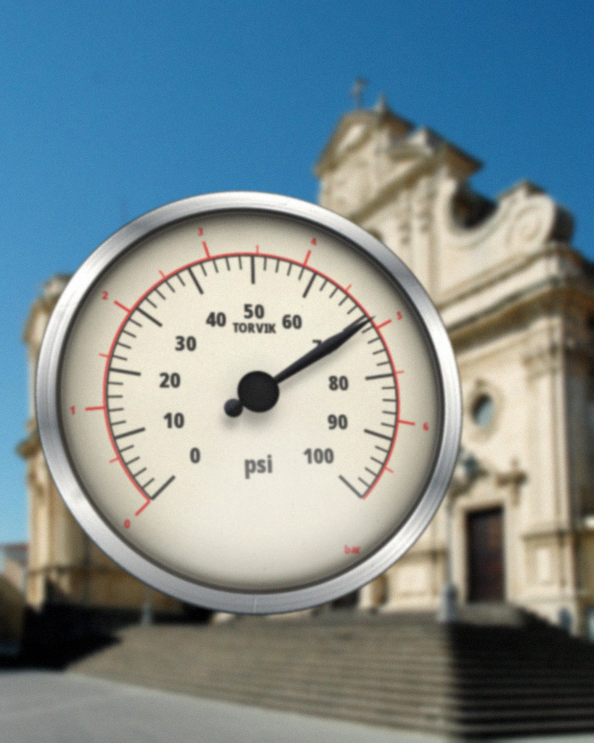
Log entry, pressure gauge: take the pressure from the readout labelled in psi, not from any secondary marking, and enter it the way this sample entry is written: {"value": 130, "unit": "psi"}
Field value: {"value": 71, "unit": "psi"}
